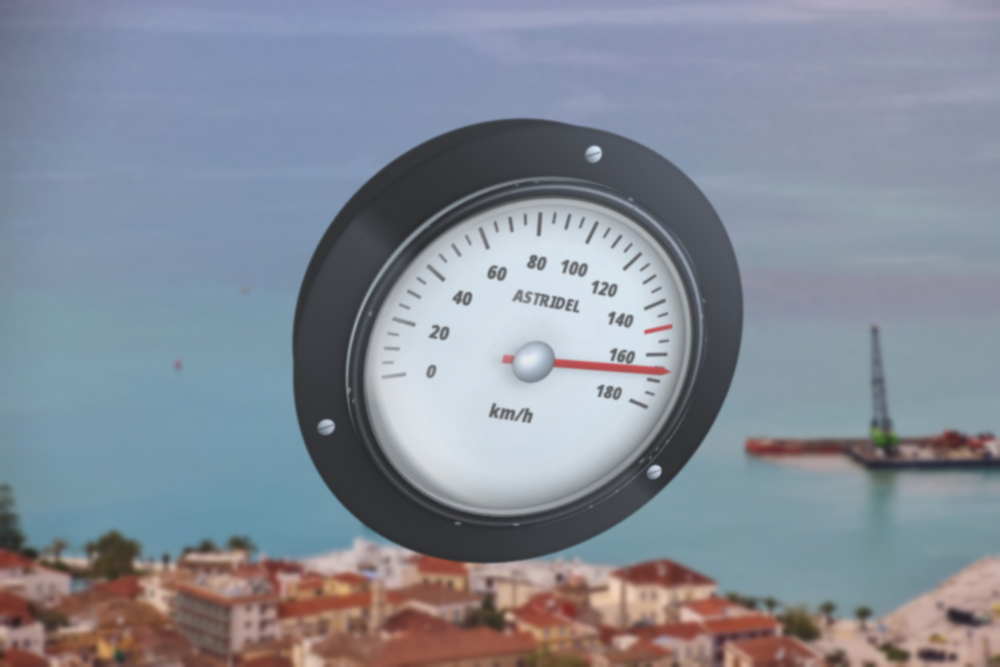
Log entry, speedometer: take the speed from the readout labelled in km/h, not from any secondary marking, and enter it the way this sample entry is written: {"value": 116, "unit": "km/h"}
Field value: {"value": 165, "unit": "km/h"}
